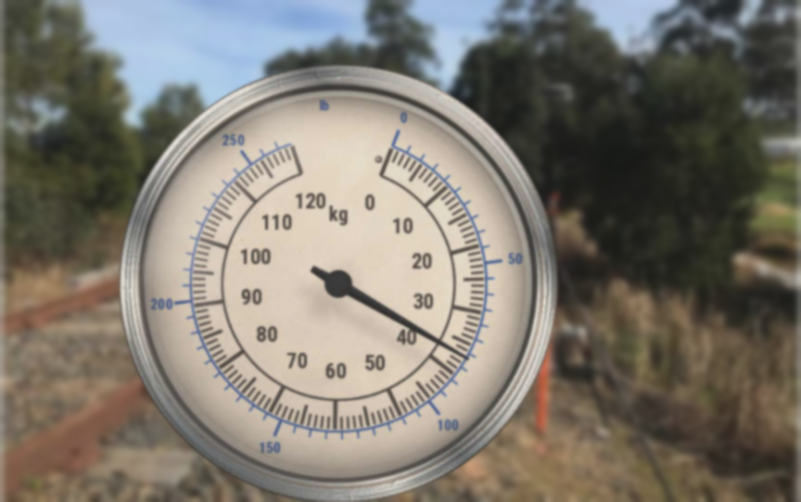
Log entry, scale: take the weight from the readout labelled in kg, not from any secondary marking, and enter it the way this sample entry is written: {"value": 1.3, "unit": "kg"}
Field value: {"value": 37, "unit": "kg"}
